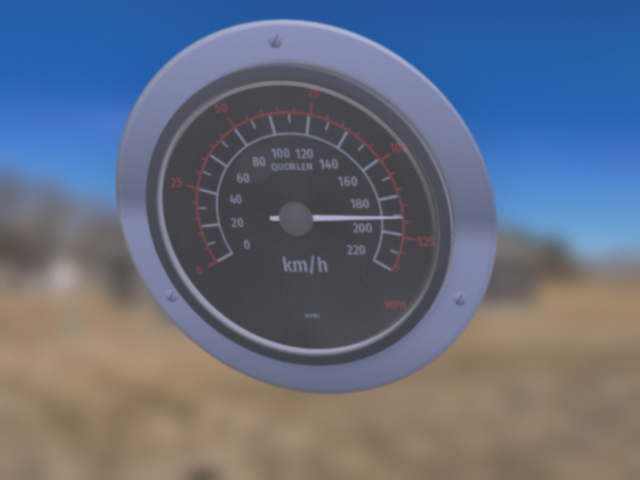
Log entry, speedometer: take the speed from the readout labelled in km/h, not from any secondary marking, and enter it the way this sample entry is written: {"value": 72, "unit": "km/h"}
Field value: {"value": 190, "unit": "km/h"}
